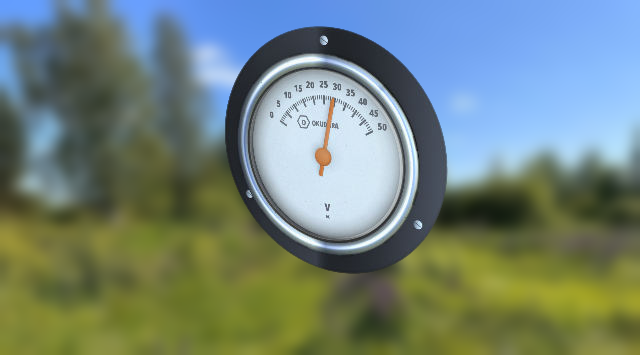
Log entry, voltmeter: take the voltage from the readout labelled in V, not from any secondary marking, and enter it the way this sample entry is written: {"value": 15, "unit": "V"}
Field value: {"value": 30, "unit": "V"}
